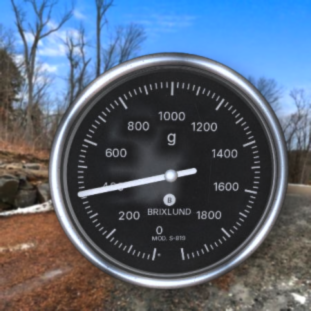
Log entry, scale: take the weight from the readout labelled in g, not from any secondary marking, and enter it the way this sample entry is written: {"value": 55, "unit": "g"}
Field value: {"value": 400, "unit": "g"}
